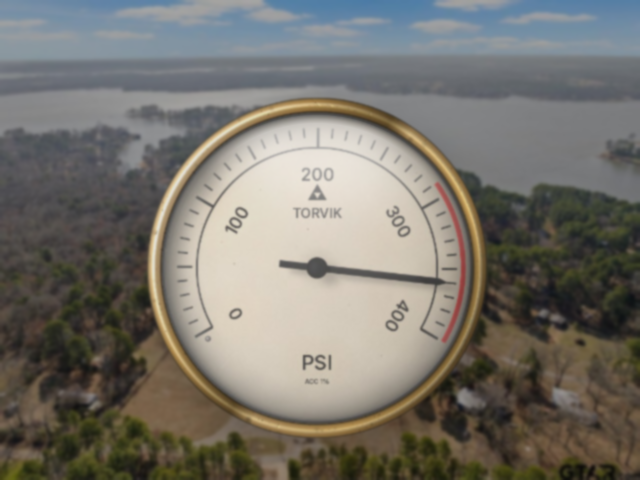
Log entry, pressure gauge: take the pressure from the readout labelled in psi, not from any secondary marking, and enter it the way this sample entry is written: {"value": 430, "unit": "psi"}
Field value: {"value": 360, "unit": "psi"}
